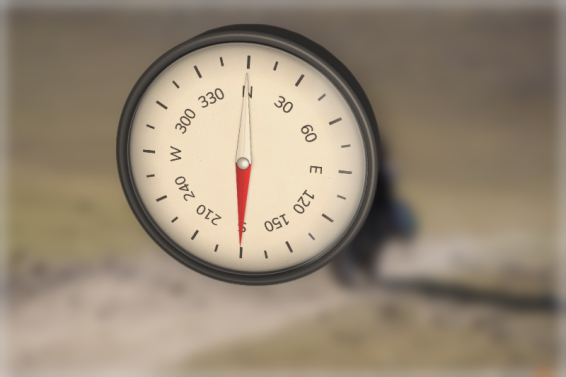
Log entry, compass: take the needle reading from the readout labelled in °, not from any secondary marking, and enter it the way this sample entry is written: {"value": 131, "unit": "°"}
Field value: {"value": 180, "unit": "°"}
